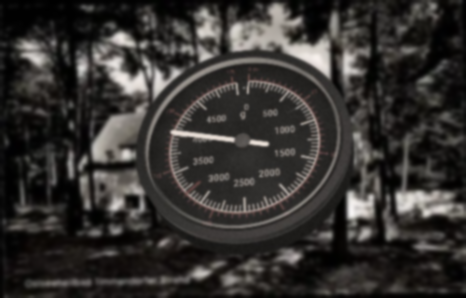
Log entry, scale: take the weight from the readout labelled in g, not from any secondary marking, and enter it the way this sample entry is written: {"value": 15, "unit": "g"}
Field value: {"value": 4000, "unit": "g"}
